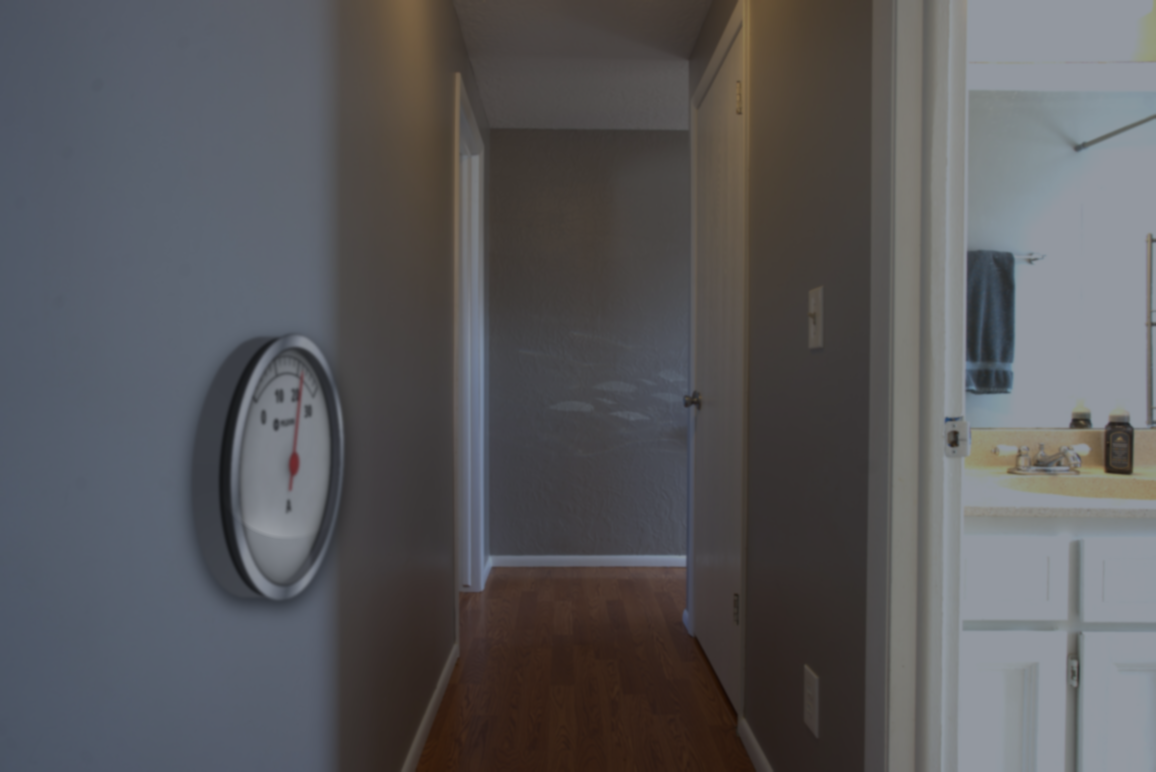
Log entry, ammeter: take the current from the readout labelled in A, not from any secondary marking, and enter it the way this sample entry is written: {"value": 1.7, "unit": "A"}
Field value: {"value": 20, "unit": "A"}
